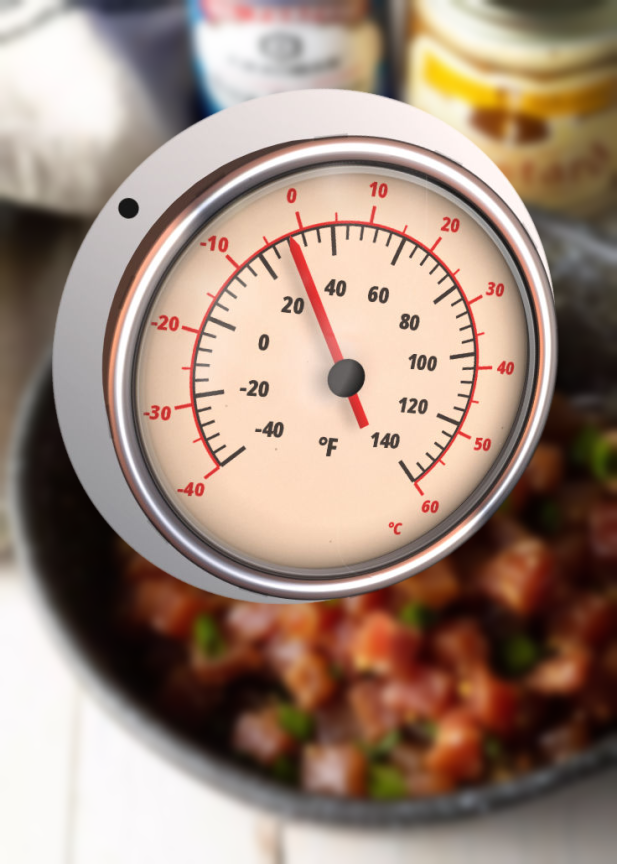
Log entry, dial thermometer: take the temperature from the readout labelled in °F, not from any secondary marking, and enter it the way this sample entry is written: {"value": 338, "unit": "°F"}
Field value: {"value": 28, "unit": "°F"}
